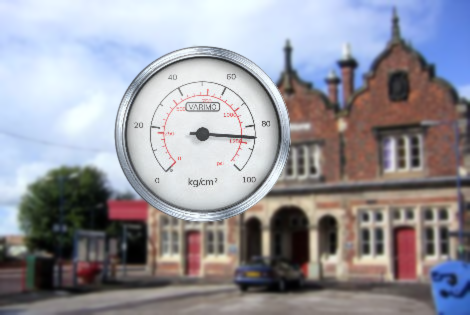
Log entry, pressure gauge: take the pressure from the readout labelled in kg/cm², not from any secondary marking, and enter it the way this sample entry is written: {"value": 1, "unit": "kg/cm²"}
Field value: {"value": 85, "unit": "kg/cm²"}
